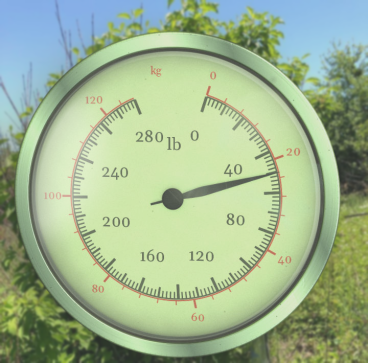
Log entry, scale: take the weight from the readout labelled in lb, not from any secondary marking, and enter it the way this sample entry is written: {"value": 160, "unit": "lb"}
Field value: {"value": 50, "unit": "lb"}
